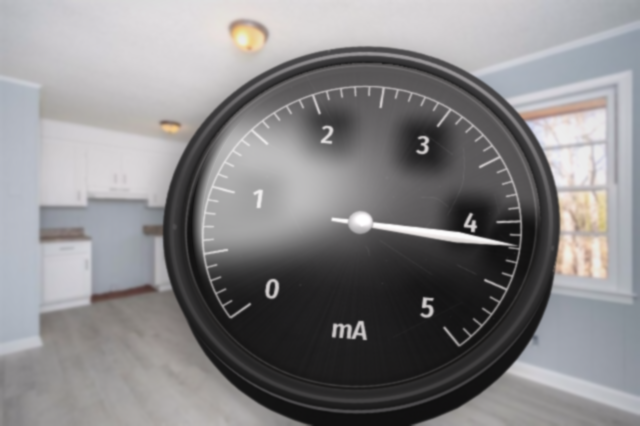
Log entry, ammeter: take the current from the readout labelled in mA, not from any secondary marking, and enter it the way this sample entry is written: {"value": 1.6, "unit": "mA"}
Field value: {"value": 4.2, "unit": "mA"}
